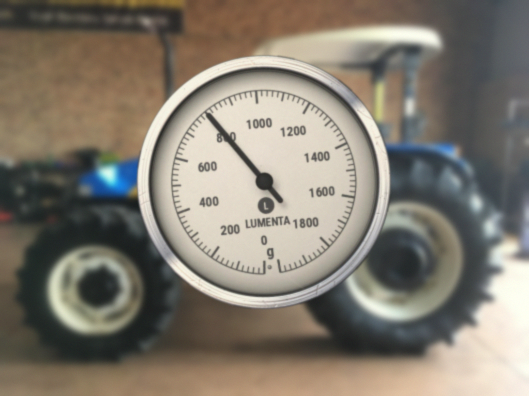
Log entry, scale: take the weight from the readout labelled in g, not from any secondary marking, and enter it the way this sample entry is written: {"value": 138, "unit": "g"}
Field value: {"value": 800, "unit": "g"}
